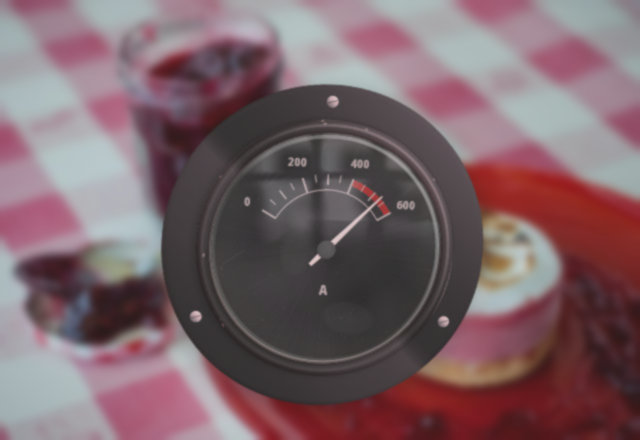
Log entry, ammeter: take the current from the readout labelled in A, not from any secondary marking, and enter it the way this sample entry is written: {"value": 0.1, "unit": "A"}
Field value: {"value": 525, "unit": "A"}
